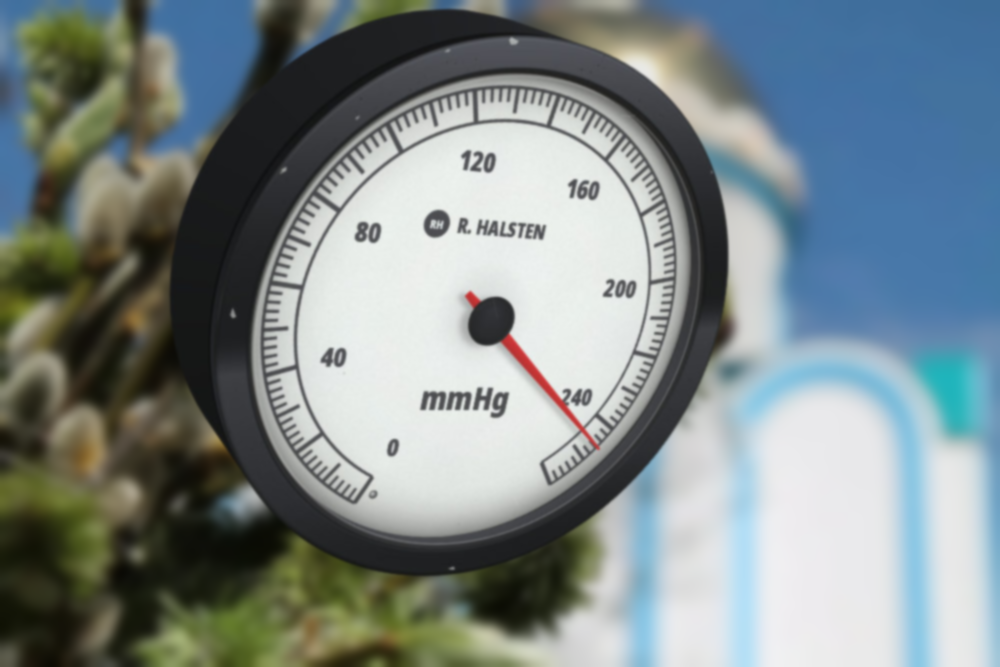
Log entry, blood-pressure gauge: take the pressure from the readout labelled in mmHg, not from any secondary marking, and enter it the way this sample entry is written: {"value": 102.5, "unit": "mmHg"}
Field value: {"value": 246, "unit": "mmHg"}
